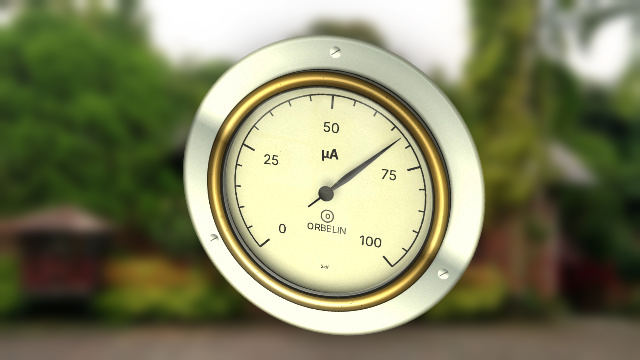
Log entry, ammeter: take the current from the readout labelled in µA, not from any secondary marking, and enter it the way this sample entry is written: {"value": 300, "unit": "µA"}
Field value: {"value": 67.5, "unit": "µA"}
